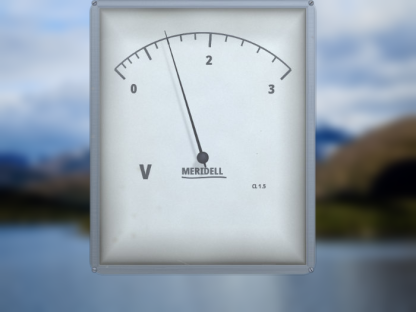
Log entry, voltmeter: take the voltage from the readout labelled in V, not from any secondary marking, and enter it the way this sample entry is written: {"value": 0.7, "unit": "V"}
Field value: {"value": 1.4, "unit": "V"}
